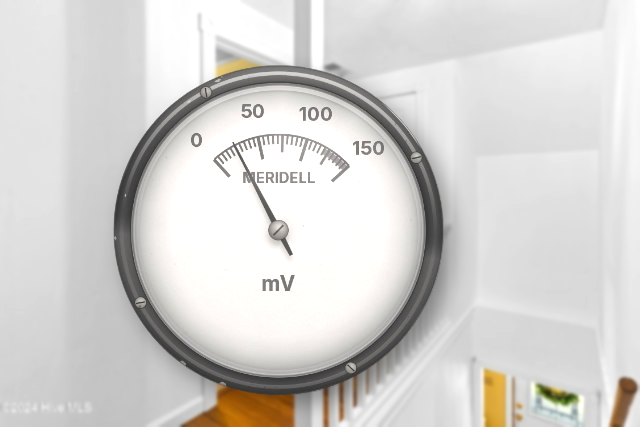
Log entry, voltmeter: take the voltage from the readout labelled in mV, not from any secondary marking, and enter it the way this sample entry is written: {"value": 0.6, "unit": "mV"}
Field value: {"value": 25, "unit": "mV"}
